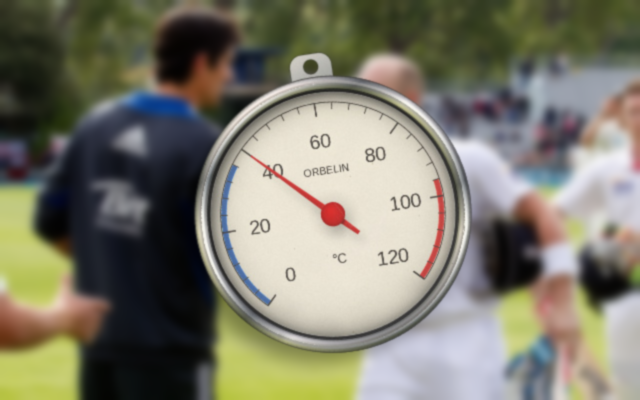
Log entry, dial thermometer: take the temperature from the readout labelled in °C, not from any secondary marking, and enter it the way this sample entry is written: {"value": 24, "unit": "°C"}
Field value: {"value": 40, "unit": "°C"}
